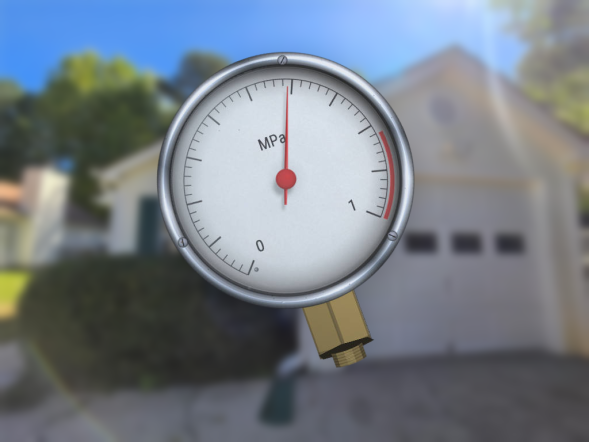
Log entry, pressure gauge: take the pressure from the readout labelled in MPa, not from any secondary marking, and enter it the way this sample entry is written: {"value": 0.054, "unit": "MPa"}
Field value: {"value": 0.59, "unit": "MPa"}
